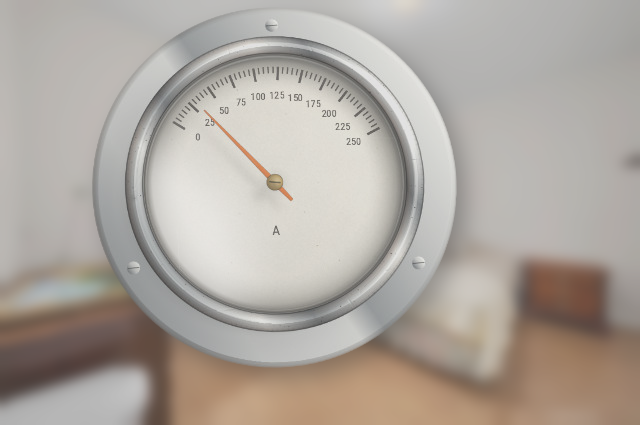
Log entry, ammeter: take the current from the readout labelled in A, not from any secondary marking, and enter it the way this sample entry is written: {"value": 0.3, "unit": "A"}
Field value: {"value": 30, "unit": "A"}
